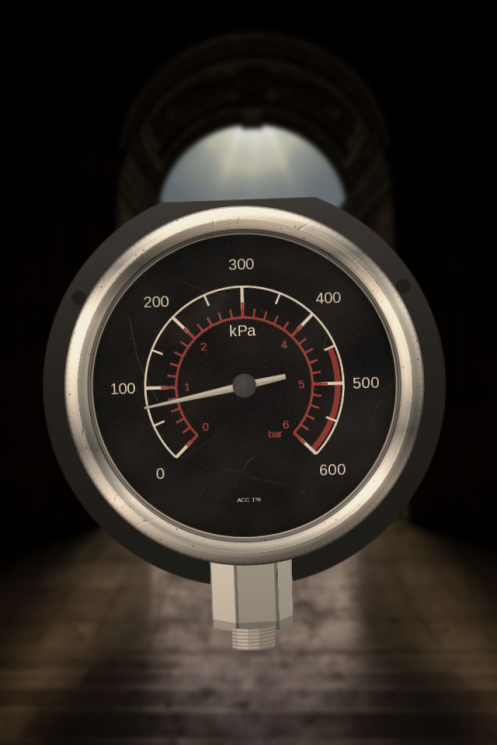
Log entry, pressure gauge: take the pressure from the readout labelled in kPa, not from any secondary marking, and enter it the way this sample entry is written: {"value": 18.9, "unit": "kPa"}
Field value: {"value": 75, "unit": "kPa"}
